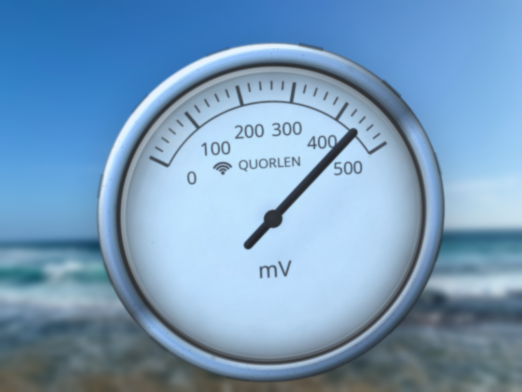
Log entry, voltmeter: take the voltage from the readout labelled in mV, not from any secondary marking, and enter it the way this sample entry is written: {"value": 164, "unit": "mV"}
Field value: {"value": 440, "unit": "mV"}
